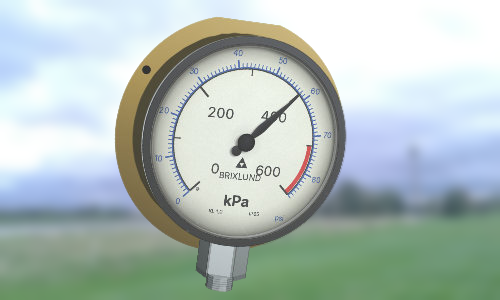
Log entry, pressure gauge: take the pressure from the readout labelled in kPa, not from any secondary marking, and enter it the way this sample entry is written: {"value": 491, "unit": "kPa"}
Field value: {"value": 400, "unit": "kPa"}
